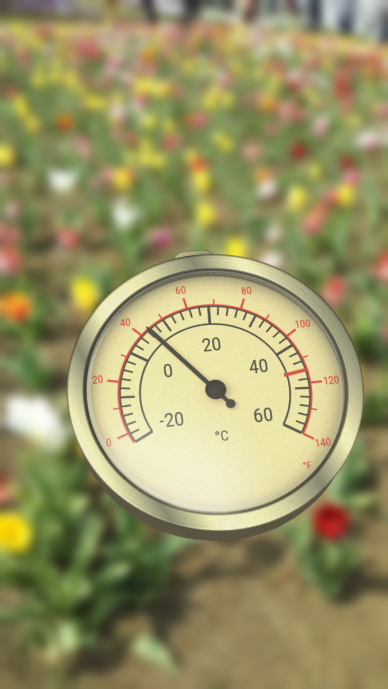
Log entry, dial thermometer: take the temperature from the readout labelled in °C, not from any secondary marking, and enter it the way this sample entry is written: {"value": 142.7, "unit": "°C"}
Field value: {"value": 6, "unit": "°C"}
